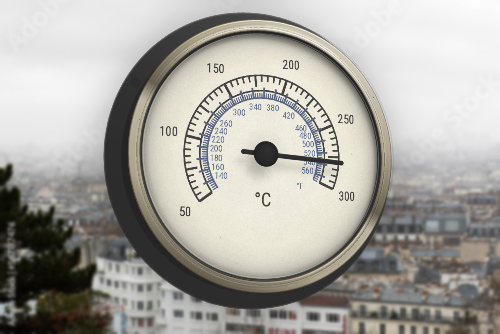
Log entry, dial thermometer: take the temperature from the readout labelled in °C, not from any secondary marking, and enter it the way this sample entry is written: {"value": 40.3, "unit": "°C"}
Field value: {"value": 280, "unit": "°C"}
